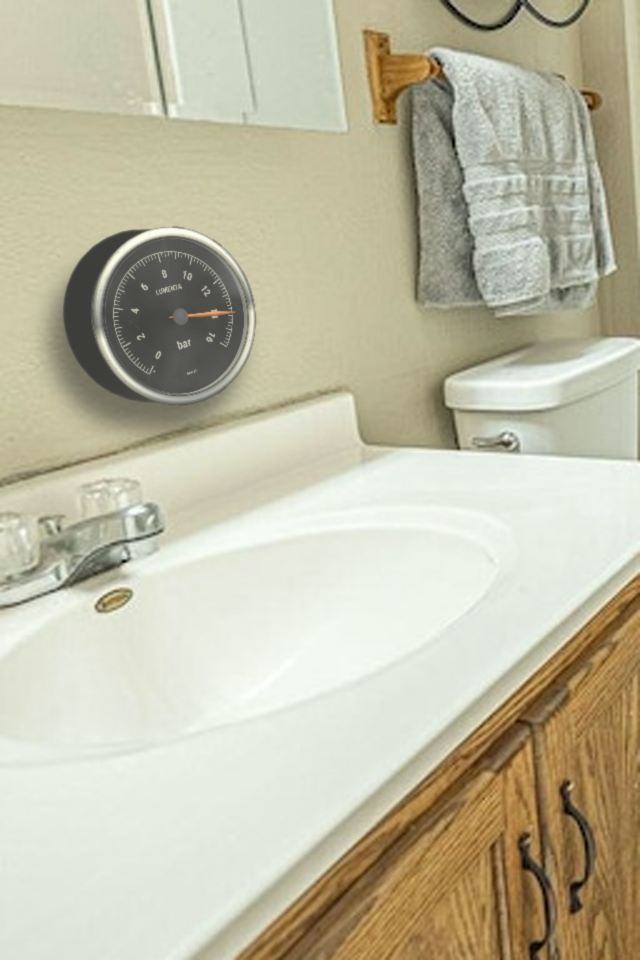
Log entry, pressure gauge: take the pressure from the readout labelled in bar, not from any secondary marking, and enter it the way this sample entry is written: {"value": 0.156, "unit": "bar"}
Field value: {"value": 14, "unit": "bar"}
